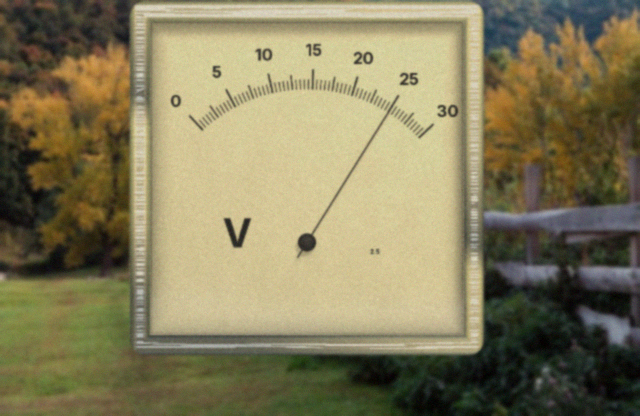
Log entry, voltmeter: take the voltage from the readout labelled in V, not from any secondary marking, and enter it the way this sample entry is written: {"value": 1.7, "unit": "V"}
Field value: {"value": 25, "unit": "V"}
